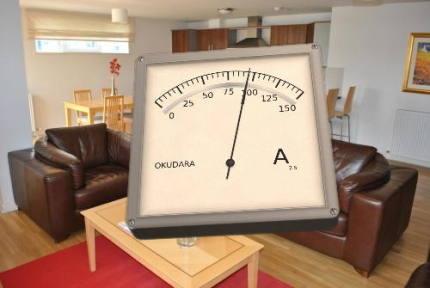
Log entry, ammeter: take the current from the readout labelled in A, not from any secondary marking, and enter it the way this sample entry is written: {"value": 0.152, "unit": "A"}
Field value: {"value": 95, "unit": "A"}
